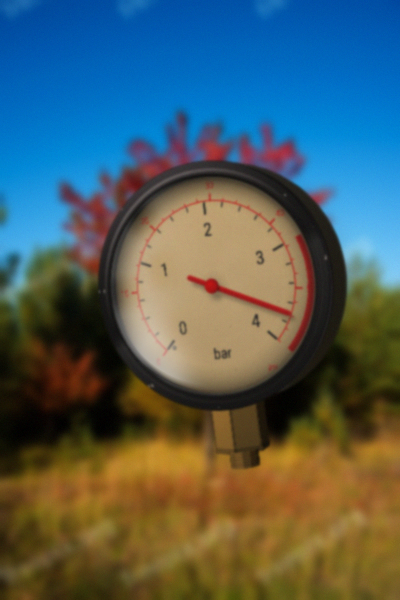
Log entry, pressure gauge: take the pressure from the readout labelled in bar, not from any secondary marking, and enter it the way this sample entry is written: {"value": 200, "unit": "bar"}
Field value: {"value": 3.7, "unit": "bar"}
